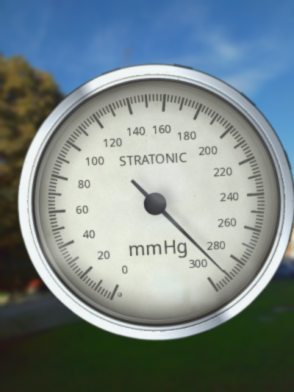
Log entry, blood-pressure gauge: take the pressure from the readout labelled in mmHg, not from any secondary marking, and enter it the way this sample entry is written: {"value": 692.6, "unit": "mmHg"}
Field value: {"value": 290, "unit": "mmHg"}
